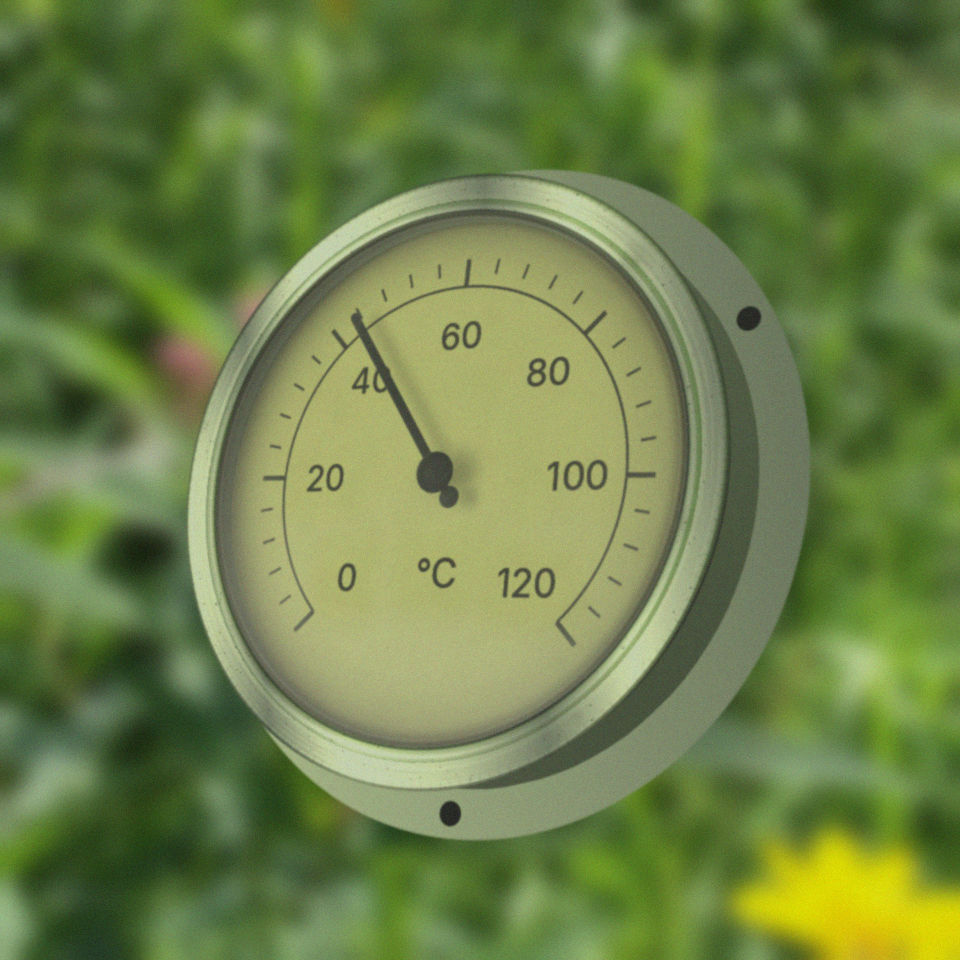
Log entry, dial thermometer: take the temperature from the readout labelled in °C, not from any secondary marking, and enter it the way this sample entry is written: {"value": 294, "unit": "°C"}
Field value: {"value": 44, "unit": "°C"}
